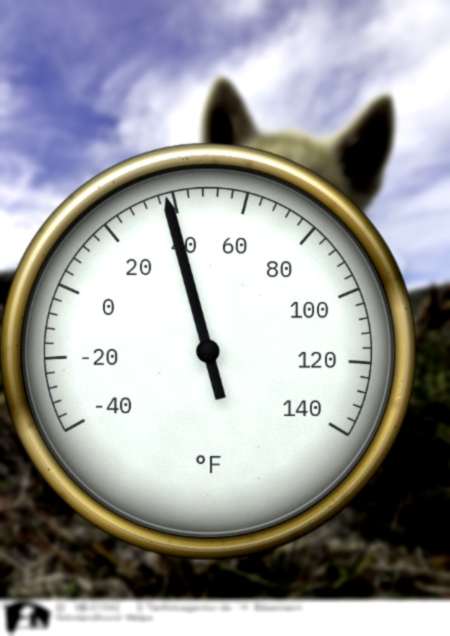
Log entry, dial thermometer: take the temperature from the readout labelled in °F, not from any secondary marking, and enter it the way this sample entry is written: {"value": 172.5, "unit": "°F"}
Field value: {"value": 38, "unit": "°F"}
